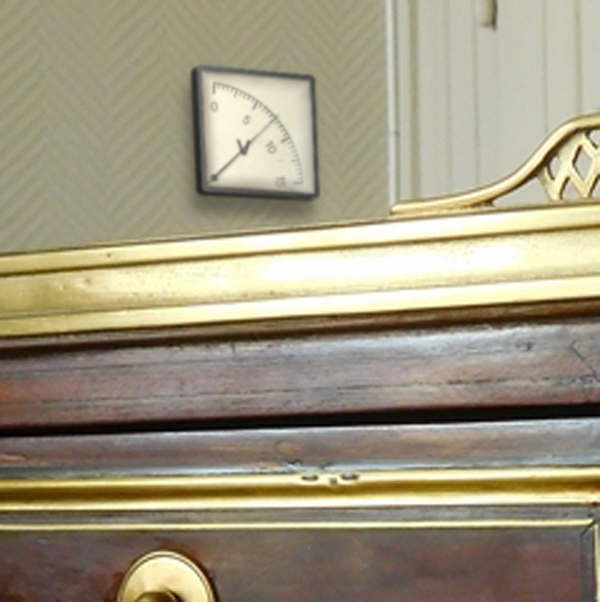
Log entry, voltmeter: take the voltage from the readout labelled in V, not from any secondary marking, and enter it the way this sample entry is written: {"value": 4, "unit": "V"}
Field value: {"value": 7.5, "unit": "V"}
